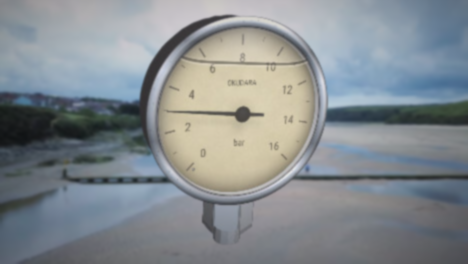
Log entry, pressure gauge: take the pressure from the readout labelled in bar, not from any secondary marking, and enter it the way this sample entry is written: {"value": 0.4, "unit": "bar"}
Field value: {"value": 3, "unit": "bar"}
